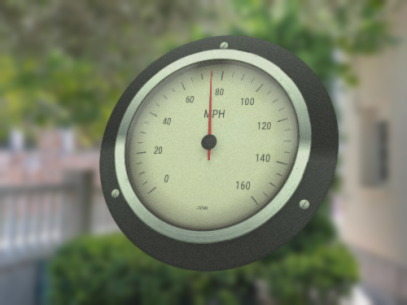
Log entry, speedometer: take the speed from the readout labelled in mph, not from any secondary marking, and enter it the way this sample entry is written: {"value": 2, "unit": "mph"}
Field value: {"value": 75, "unit": "mph"}
